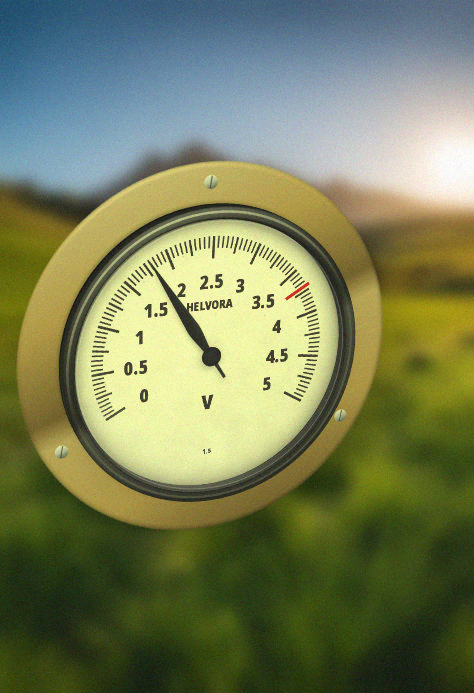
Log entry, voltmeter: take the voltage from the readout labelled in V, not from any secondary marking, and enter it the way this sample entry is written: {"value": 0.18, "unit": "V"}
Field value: {"value": 1.8, "unit": "V"}
